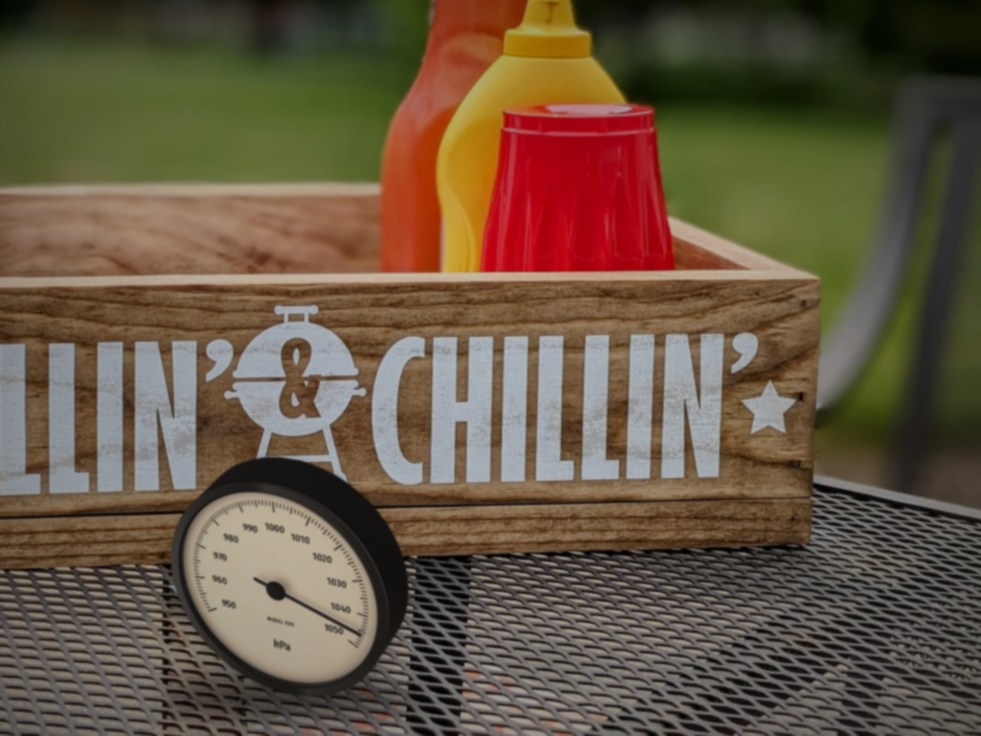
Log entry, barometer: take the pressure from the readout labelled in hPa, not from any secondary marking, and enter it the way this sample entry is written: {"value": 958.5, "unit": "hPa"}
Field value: {"value": 1045, "unit": "hPa"}
